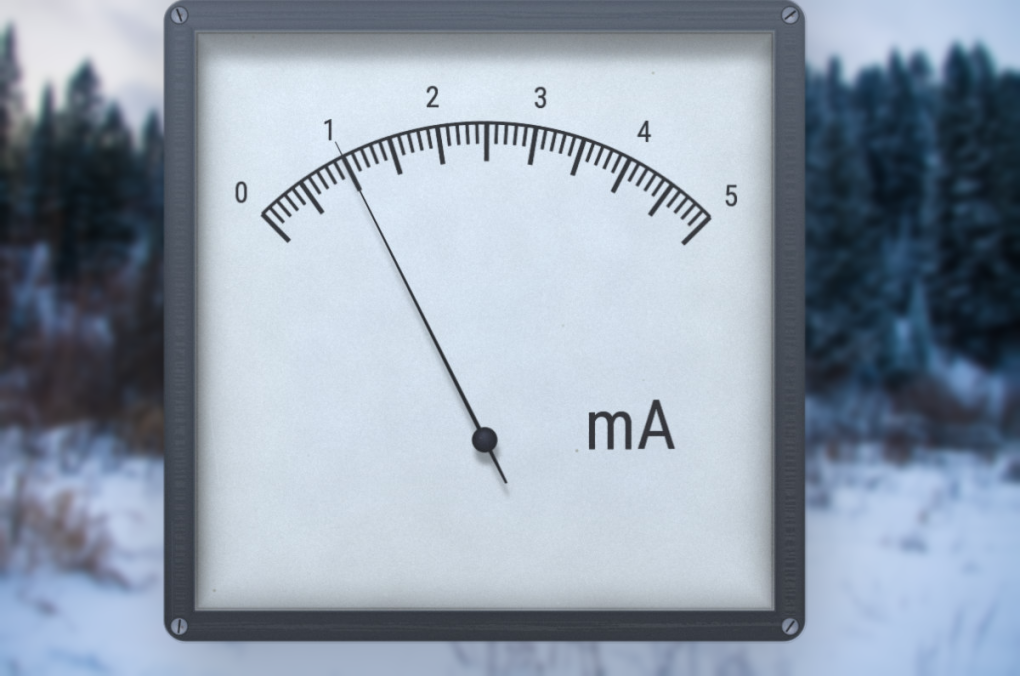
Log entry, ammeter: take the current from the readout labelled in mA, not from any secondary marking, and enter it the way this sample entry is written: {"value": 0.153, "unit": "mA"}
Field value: {"value": 1, "unit": "mA"}
